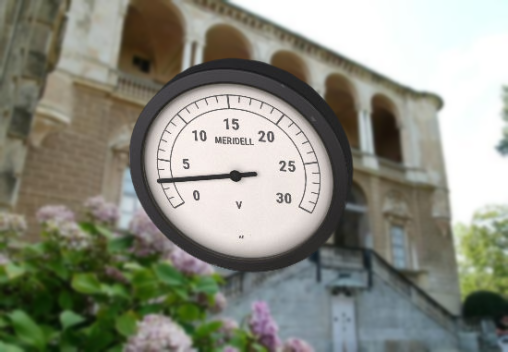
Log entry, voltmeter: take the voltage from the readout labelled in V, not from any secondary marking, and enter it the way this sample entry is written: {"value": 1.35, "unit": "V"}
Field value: {"value": 3, "unit": "V"}
